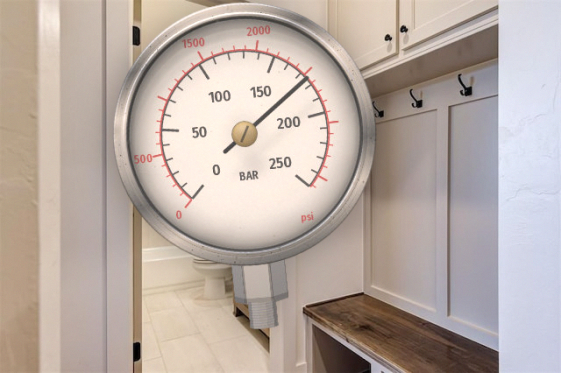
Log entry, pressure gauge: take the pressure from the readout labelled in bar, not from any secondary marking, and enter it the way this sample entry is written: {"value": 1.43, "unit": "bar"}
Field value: {"value": 175, "unit": "bar"}
